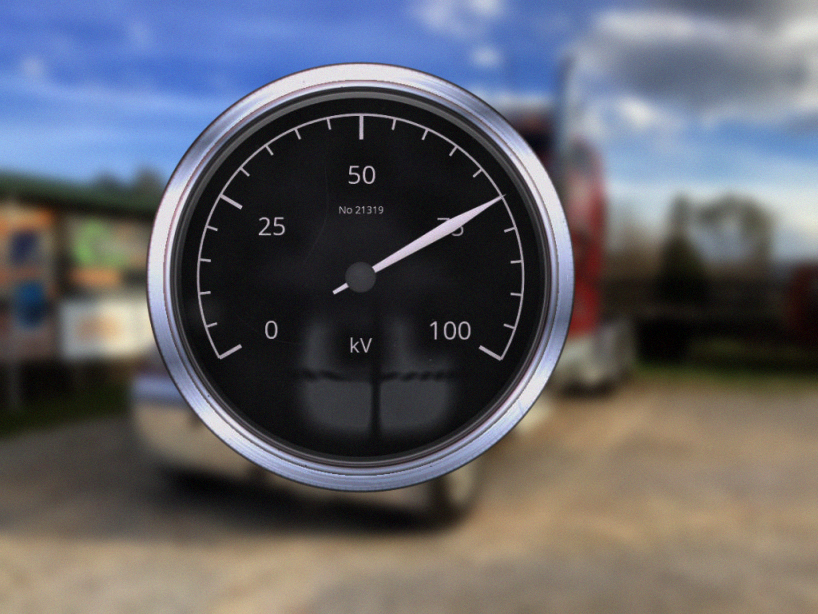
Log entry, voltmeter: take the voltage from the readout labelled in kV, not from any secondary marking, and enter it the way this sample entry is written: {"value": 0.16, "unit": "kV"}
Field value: {"value": 75, "unit": "kV"}
